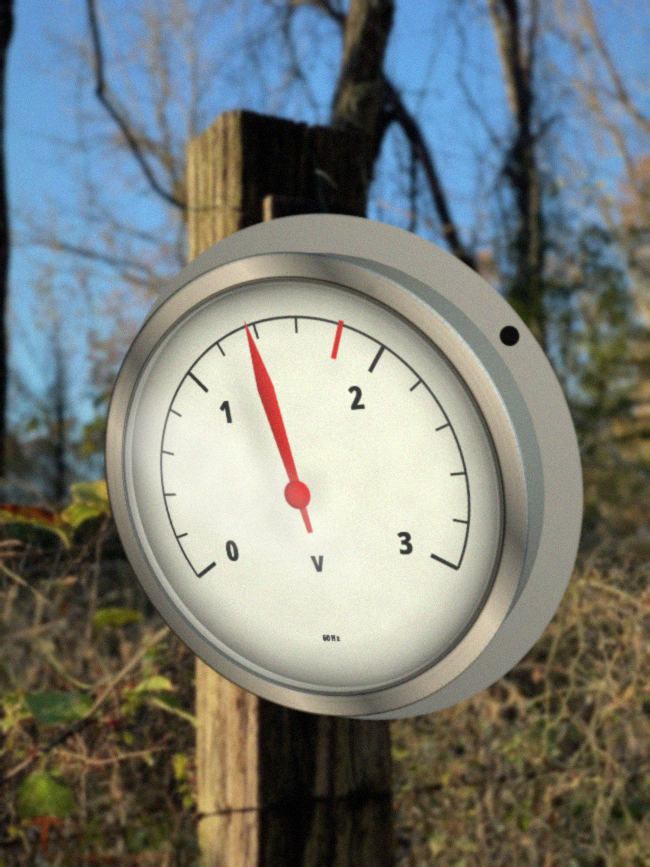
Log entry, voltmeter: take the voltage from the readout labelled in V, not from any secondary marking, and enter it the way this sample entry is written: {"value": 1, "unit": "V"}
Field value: {"value": 1.4, "unit": "V"}
